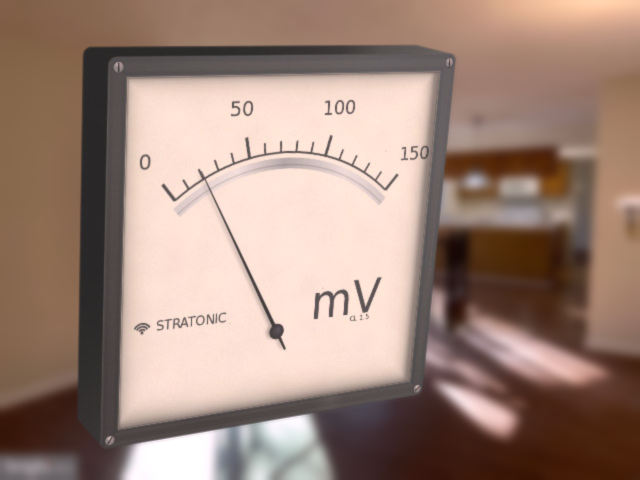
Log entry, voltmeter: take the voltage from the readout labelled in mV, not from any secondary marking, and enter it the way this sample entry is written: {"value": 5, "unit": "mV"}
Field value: {"value": 20, "unit": "mV"}
